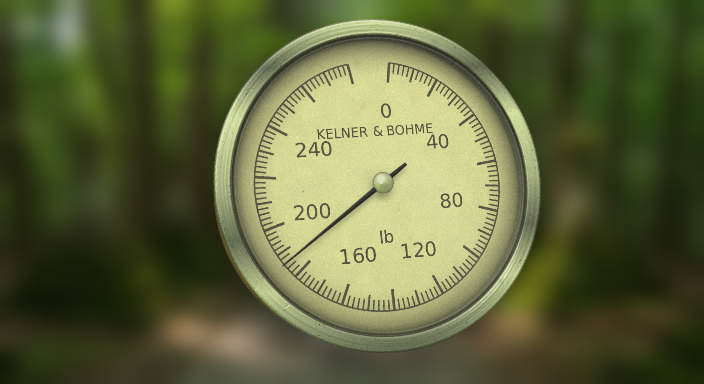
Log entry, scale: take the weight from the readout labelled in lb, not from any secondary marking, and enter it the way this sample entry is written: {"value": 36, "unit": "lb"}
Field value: {"value": 186, "unit": "lb"}
